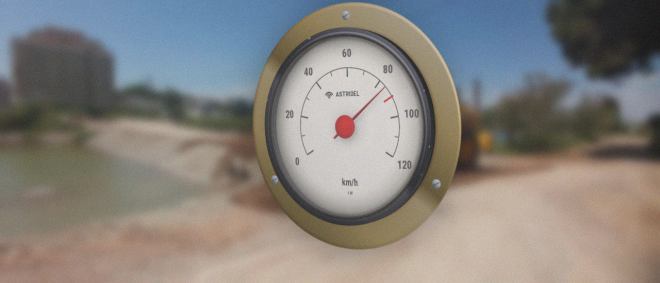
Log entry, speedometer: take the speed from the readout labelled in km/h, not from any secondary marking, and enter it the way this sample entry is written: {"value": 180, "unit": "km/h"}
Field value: {"value": 85, "unit": "km/h"}
